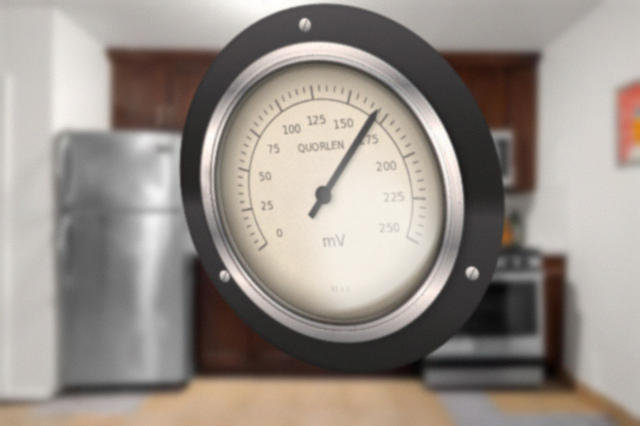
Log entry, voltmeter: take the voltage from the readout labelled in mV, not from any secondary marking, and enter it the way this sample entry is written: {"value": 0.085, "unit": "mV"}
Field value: {"value": 170, "unit": "mV"}
